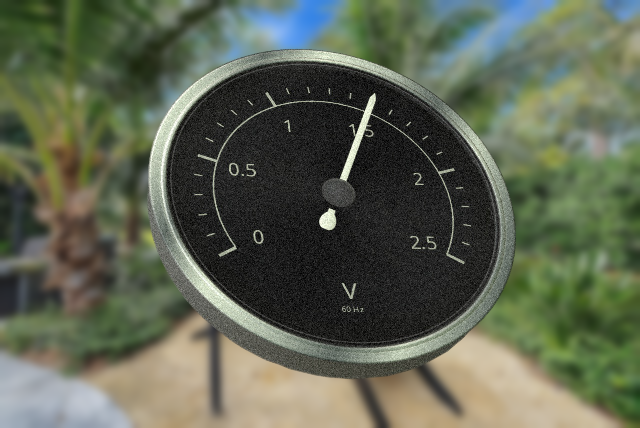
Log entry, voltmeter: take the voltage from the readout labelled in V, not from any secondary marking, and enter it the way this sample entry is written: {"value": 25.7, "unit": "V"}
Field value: {"value": 1.5, "unit": "V"}
